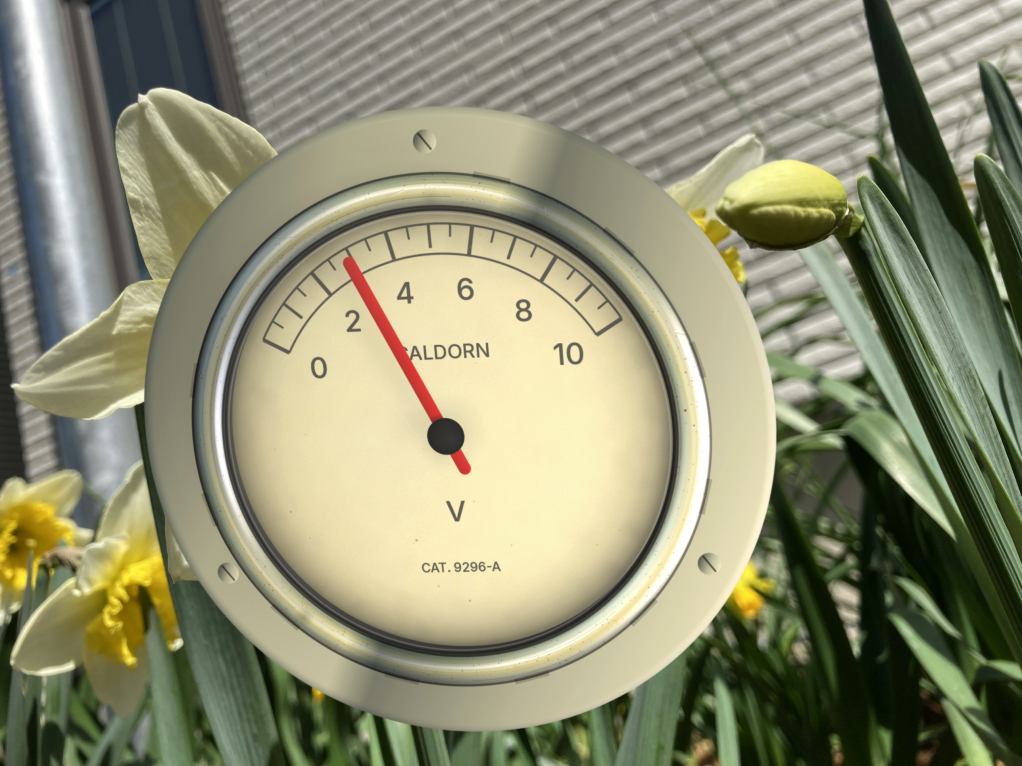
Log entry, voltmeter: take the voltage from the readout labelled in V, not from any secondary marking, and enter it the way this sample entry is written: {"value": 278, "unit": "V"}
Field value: {"value": 3, "unit": "V"}
